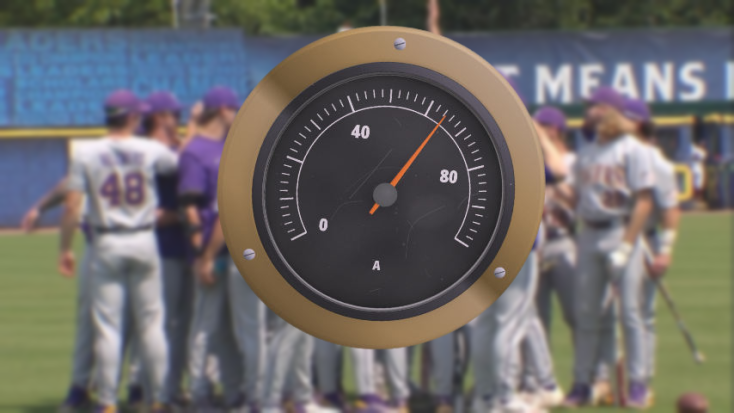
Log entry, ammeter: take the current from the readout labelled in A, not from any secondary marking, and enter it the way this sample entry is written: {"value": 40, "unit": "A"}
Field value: {"value": 64, "unit": "A"}
